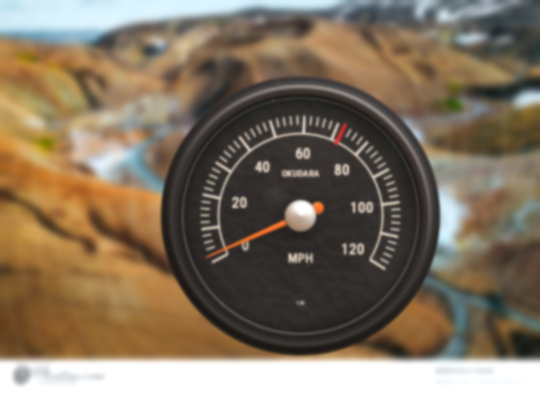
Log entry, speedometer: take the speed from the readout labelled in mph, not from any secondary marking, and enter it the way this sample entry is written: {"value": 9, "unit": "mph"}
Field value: {"value": 2, "unit": "mph"}
